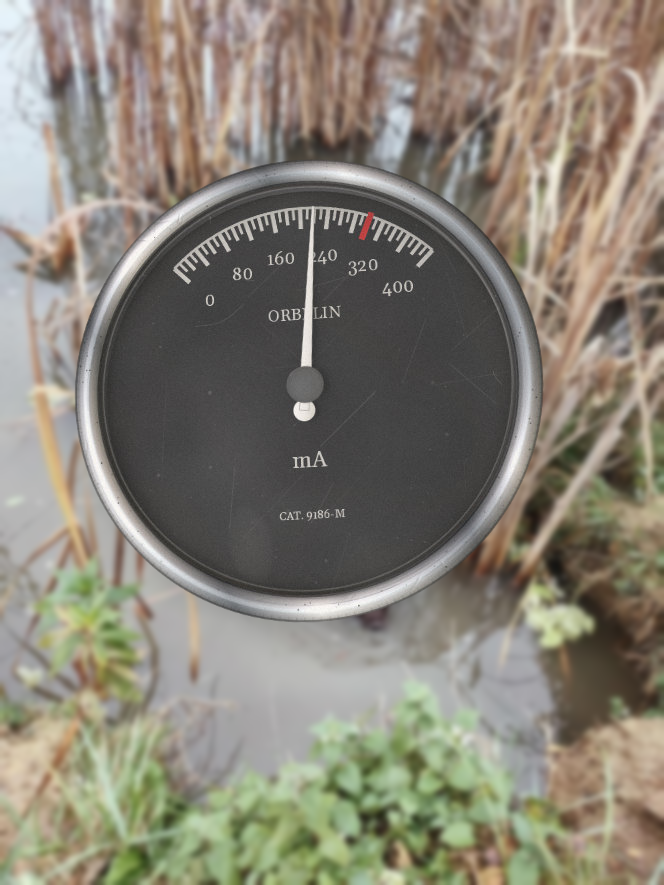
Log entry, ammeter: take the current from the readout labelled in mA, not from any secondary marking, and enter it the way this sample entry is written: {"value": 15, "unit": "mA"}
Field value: {"value": 220, "unit": "mA"}
